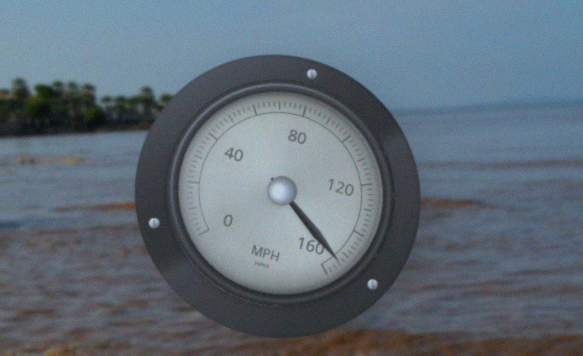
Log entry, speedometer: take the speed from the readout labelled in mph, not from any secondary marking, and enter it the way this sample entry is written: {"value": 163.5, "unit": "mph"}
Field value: {"value": 154, "unit": "mph"}
